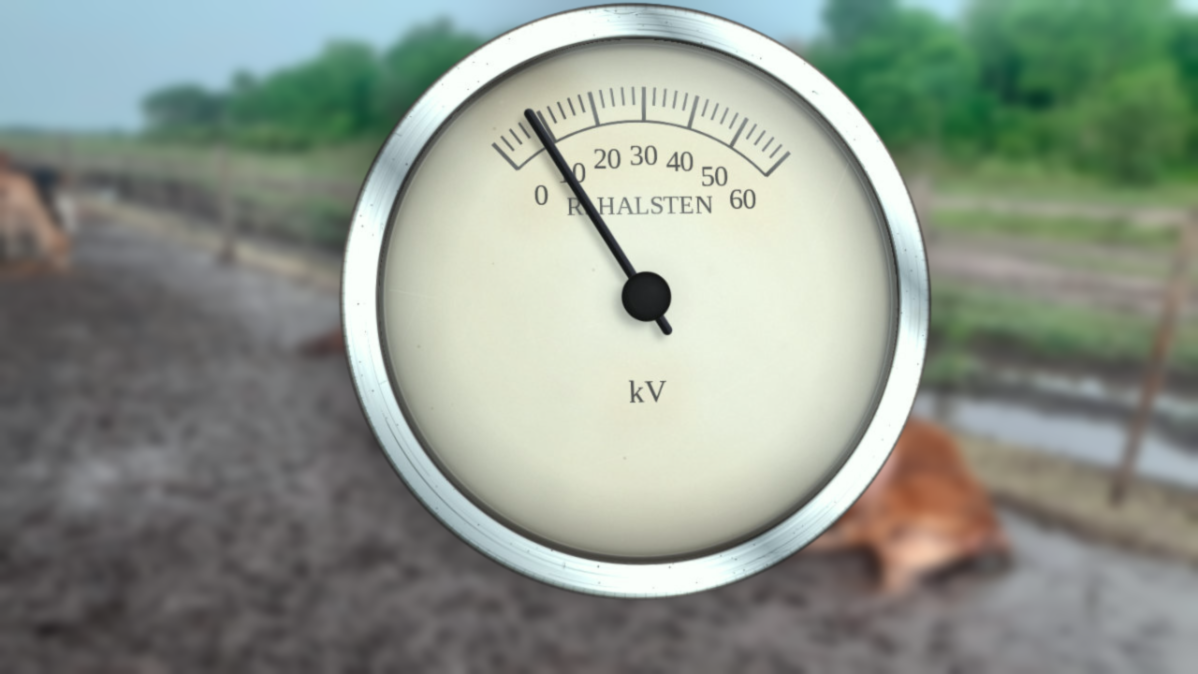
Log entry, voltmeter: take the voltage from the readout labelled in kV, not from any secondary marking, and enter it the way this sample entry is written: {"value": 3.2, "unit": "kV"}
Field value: {"value": 8, "unit": "kV"}
